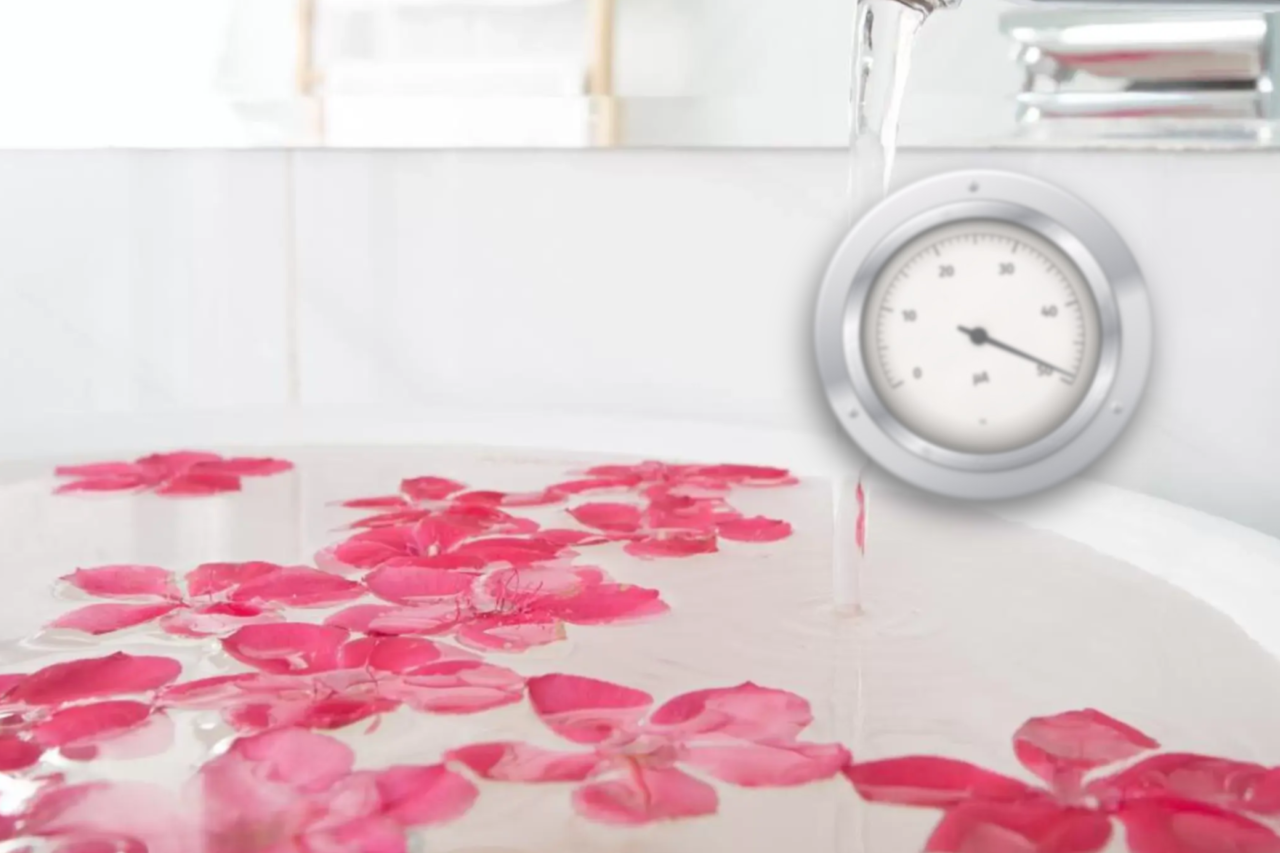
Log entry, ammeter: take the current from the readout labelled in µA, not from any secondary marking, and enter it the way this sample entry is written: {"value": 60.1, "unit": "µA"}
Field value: {"value": 49, "unit": "µA"}
